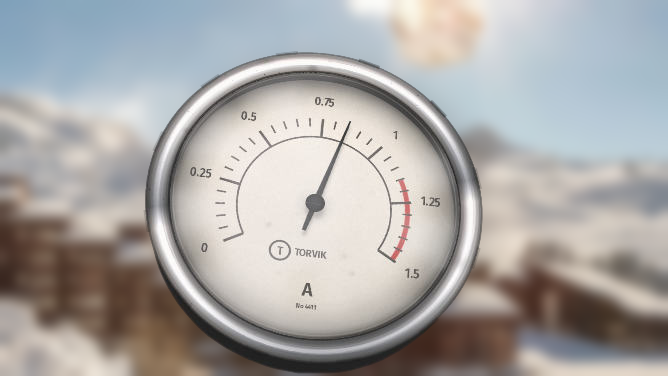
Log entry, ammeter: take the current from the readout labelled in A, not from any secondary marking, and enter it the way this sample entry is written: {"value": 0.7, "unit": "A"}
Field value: {"value": 0.85, "unit": "A"}
